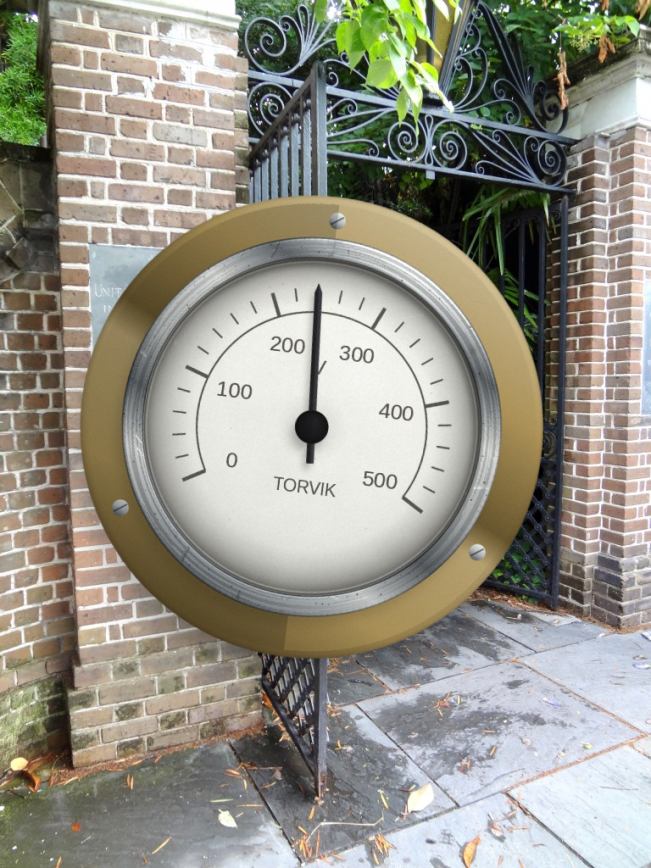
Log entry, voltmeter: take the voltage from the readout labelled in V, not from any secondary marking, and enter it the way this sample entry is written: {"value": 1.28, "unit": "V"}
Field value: {"value": 240, "unit": "V"}
